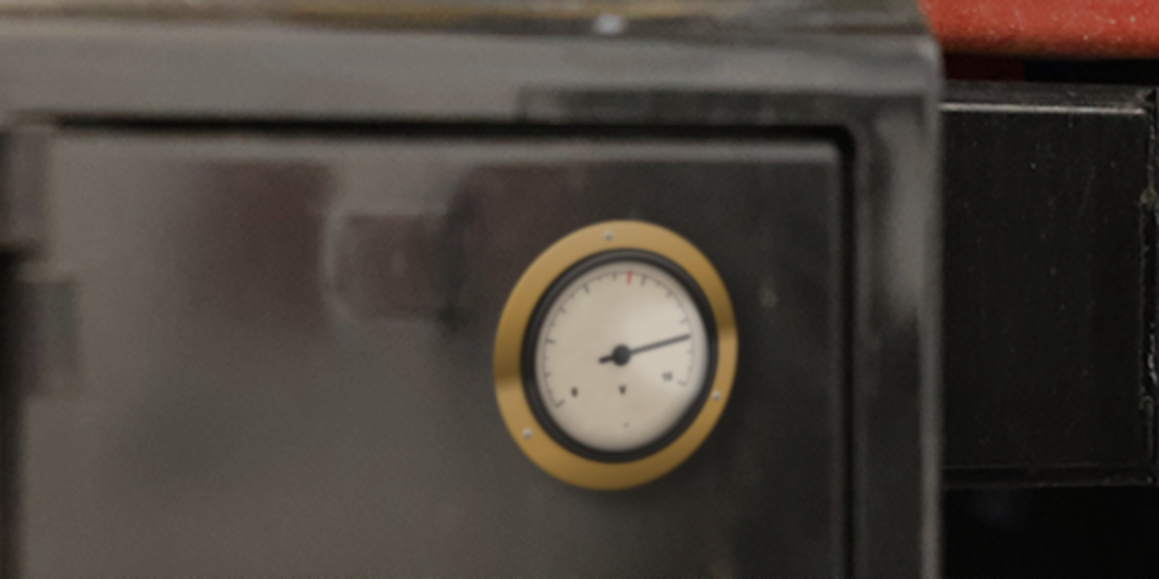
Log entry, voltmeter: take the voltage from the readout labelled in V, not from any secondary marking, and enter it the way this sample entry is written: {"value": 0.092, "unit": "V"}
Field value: {"value": 8.5, "unit": "V"}
